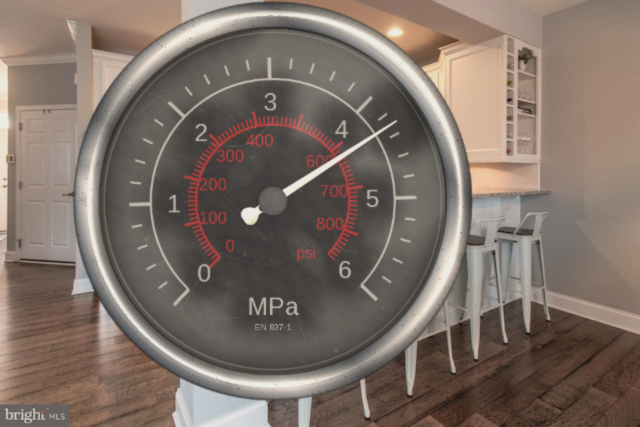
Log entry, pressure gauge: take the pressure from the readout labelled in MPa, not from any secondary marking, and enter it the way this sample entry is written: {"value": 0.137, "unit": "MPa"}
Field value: {"value": 4.3, "unit": "MPa"}
